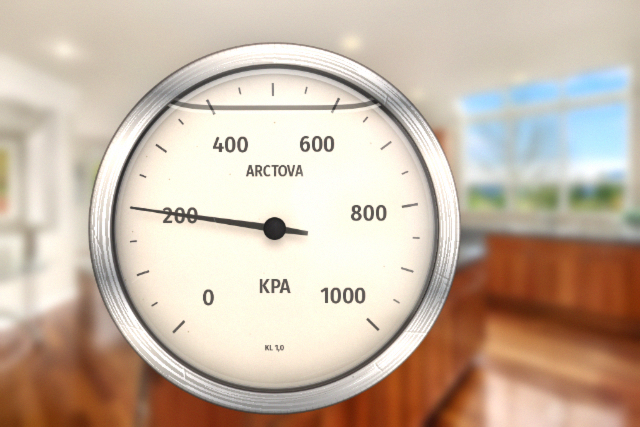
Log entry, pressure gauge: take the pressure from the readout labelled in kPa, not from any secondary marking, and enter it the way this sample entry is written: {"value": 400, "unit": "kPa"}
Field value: {"value": 200, "unit": "kPa"}
